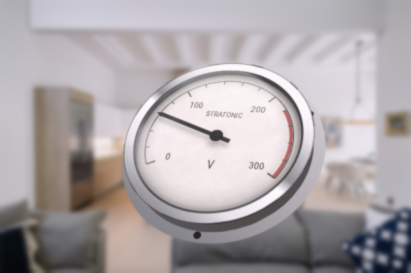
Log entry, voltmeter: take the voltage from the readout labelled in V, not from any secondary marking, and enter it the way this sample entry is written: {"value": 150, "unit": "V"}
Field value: {"value": 60, "unit": "V"}
